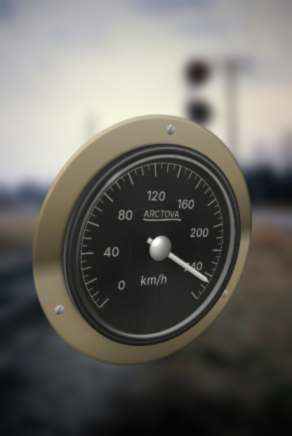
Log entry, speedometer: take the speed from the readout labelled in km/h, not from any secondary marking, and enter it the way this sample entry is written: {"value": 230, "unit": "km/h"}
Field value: {"value": 245, "unit": "km/h"}
